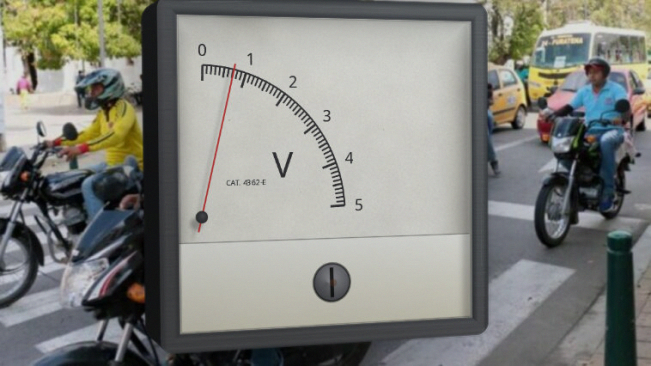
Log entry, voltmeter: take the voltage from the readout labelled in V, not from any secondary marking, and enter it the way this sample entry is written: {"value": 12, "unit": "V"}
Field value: {"value": 0.7, "unit": "V"}
